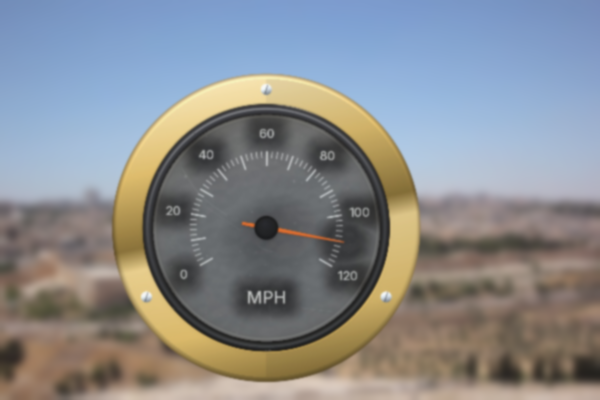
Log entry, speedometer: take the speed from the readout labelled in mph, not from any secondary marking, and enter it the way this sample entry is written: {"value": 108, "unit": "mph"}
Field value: {"value": 110, "unit": "mph"}
